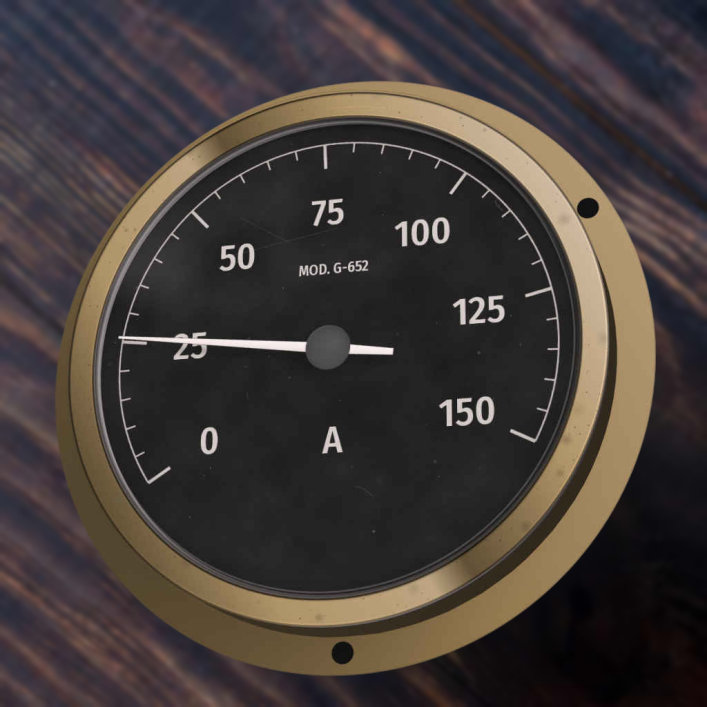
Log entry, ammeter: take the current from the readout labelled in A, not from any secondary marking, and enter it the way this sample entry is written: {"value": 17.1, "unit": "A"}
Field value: {"value": 25, "unit": "A"}
